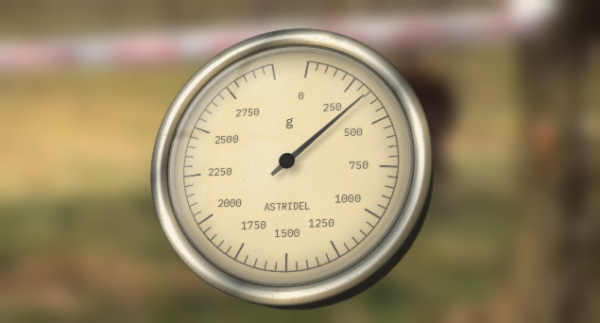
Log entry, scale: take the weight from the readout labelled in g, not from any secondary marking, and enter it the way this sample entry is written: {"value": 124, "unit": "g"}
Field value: {"value": 350, "unit": "g"}
